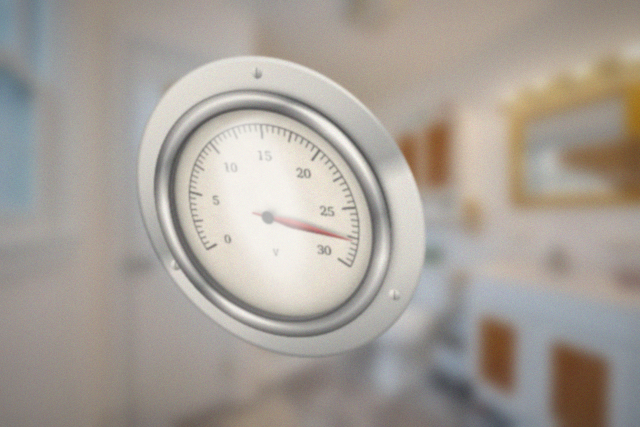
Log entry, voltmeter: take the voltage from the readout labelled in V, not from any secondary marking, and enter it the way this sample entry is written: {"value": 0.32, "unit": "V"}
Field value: {"value": 27.5, "unit": "V"}
